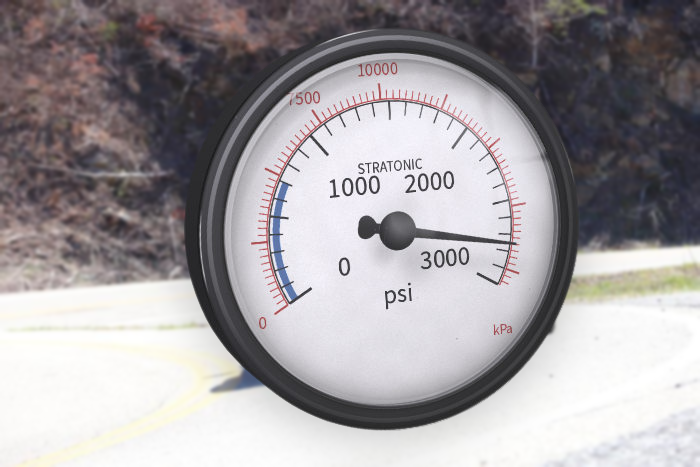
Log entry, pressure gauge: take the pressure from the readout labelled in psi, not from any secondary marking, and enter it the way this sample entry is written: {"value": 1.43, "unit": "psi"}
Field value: {"value": 2750, "unit": "psi"}
